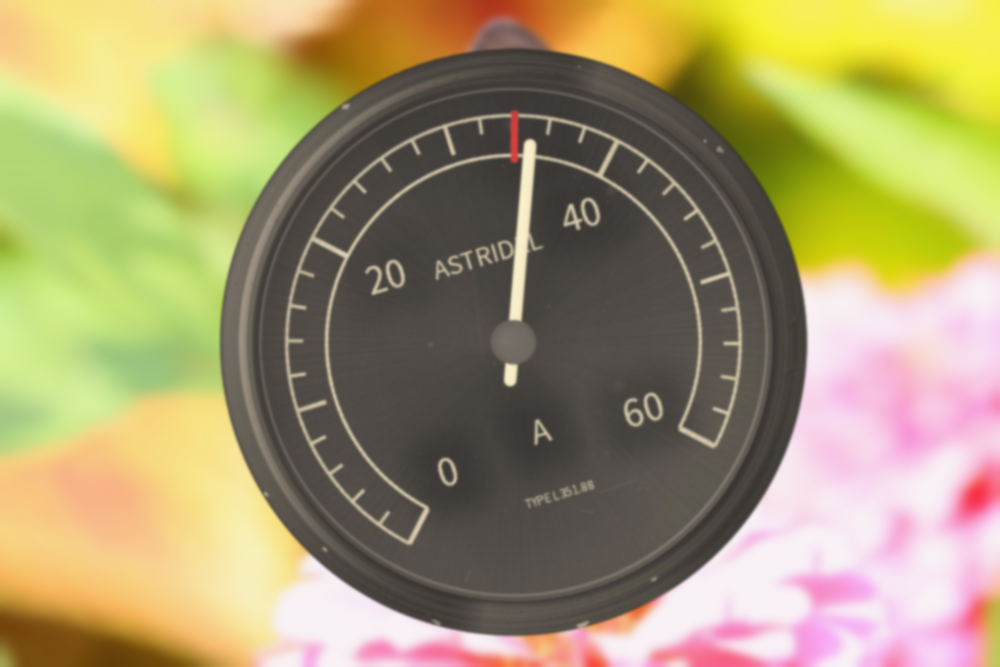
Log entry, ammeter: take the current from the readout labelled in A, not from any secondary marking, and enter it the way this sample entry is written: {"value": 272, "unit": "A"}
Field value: {"value": 35, "unit": "A"}
